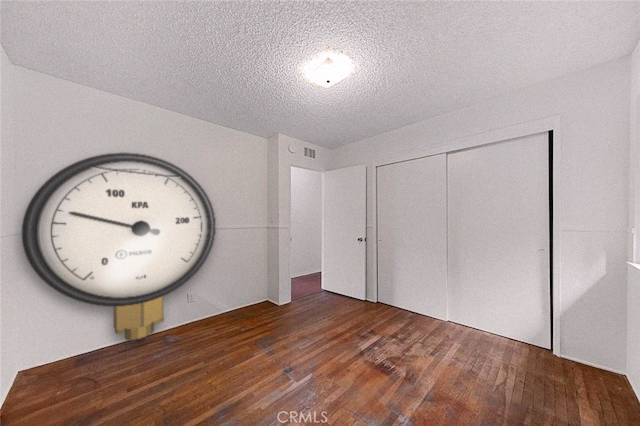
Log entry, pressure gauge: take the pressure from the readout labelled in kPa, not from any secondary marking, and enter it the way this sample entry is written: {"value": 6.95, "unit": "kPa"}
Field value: {"value": 60, "unit": "kPa"}
